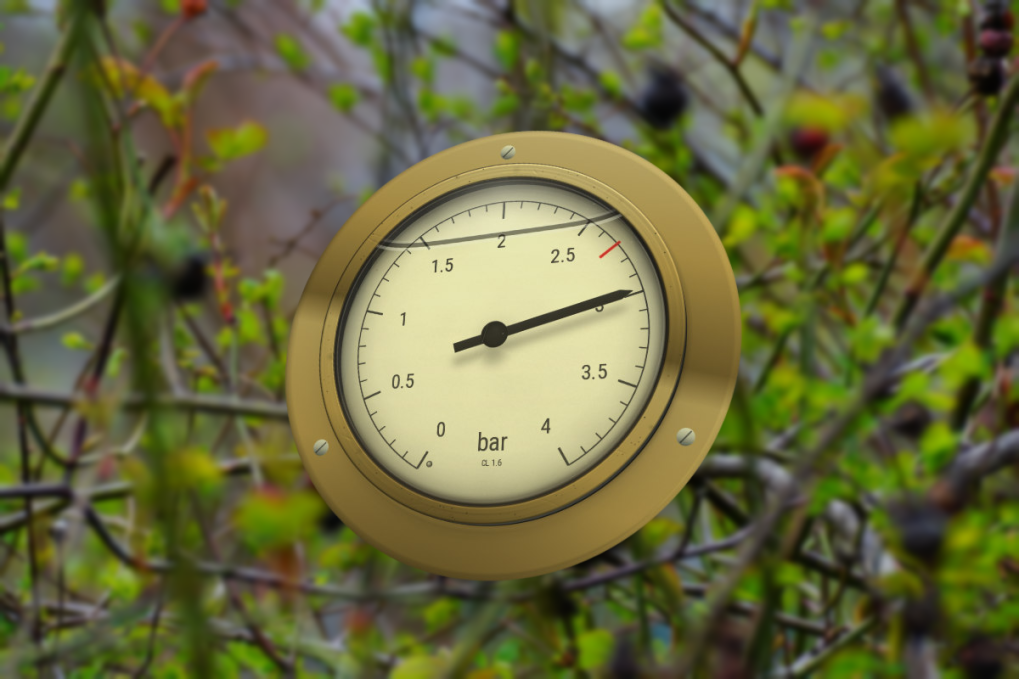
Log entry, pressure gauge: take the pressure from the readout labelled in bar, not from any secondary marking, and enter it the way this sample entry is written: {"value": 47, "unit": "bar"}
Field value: {"value": 3, "unit": "bar"}
